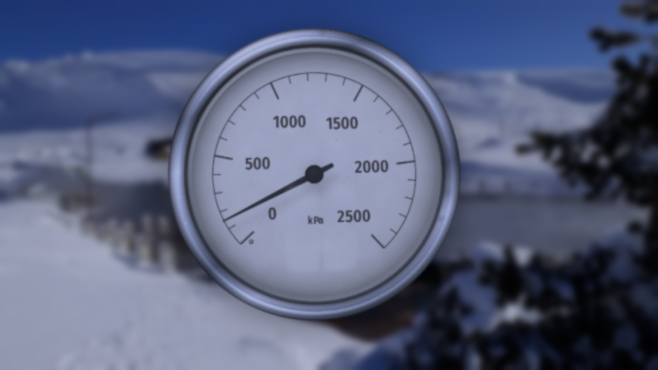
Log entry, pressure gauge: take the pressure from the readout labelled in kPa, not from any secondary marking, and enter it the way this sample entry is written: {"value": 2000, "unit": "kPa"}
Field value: {"value": 150, "unit": "kPa"}
